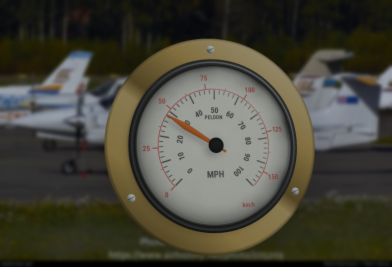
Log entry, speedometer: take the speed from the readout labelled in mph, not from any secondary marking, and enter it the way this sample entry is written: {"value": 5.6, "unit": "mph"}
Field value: {"value": 28, "unit": "mph"}
